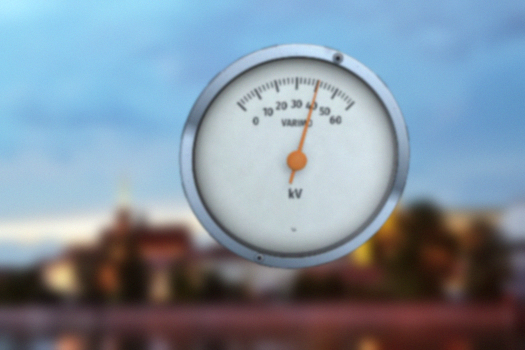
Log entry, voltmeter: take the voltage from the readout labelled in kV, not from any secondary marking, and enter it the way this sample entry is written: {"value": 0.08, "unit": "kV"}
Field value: {"value": 40, "unit": "kV"}
